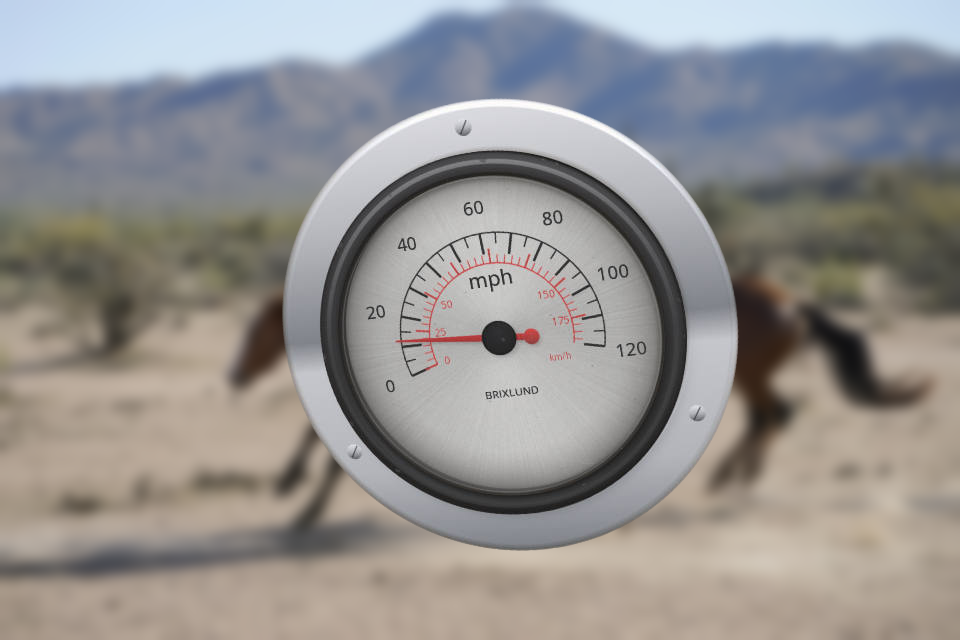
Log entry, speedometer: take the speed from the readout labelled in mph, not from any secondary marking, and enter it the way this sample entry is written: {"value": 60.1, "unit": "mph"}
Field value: {"value": 12.5, "unit": "mph"}
